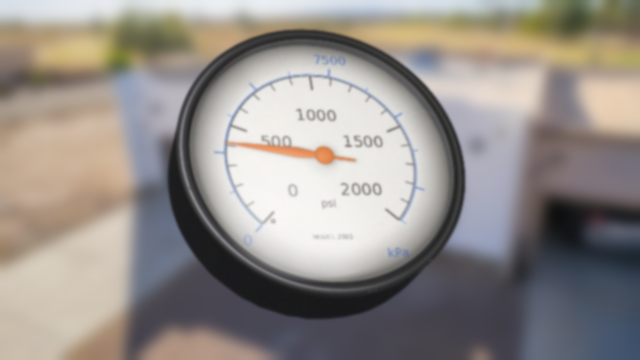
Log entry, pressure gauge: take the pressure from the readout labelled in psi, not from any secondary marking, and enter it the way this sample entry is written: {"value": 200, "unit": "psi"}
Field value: {"value": 400, "unit": "psi"}
